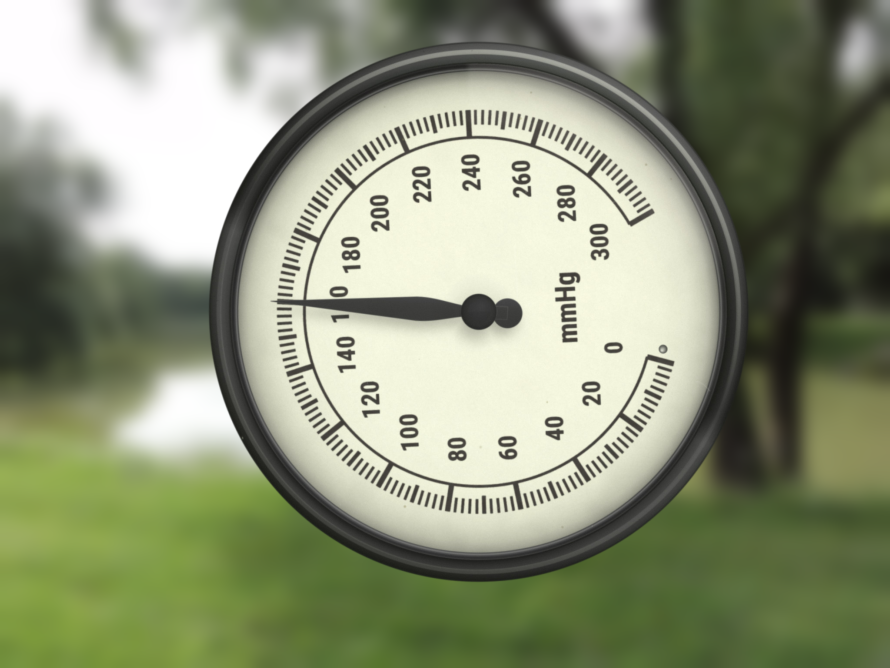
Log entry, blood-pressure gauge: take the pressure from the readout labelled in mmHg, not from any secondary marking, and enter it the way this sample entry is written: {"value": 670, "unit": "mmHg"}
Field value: {"value": 160, "unit": "mmHg"}
